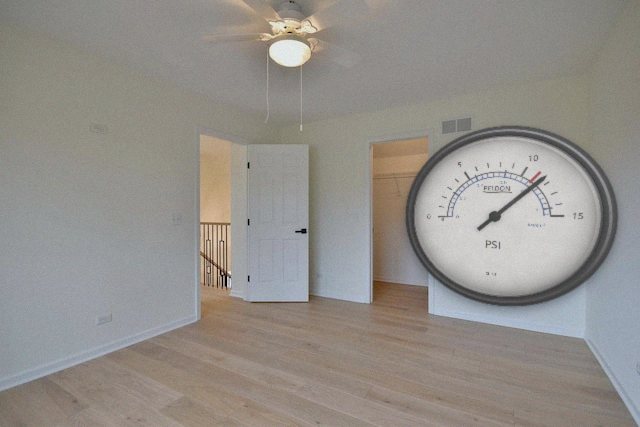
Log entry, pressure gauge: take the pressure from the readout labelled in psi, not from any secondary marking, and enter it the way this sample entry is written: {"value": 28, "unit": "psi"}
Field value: {"value": 11.5, "unit": "psi"}
